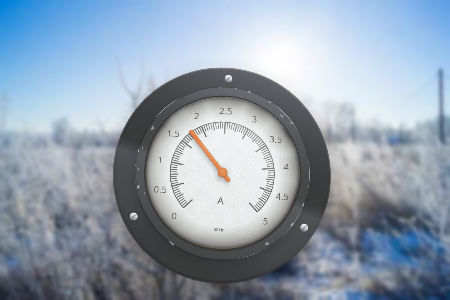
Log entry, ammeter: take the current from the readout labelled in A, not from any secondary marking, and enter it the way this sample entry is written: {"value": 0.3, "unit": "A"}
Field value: {"value": 1.75, "unit": "A"}
